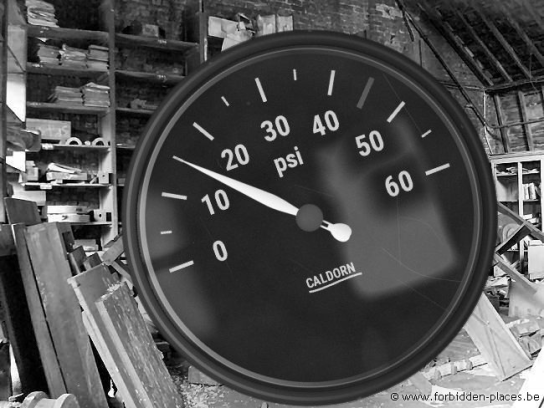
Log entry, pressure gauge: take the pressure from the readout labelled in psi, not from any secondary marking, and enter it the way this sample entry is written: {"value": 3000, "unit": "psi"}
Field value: {"value": 15, "unit": "psi"}
